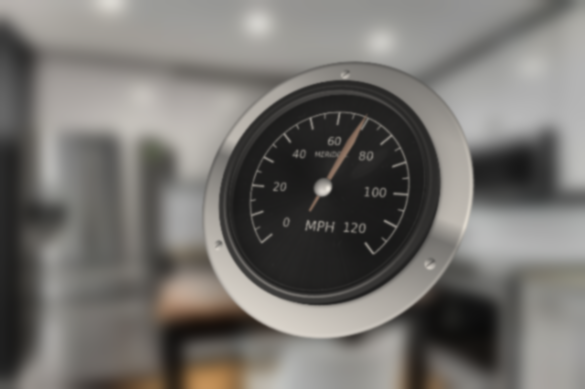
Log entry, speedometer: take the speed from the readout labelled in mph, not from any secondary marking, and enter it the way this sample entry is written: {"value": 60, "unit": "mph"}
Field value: {"value": 70, "unit": "mph"}
